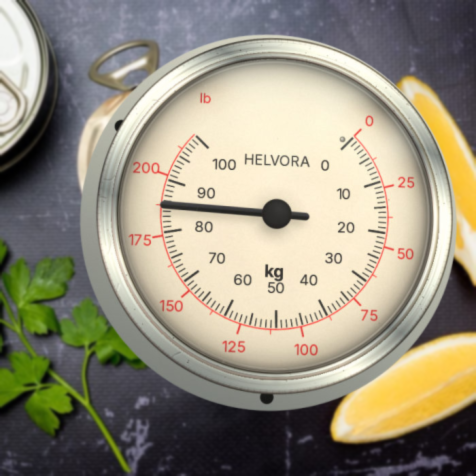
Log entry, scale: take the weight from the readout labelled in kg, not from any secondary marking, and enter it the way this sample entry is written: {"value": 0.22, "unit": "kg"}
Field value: {"value": 85, "unit": "kg"}
